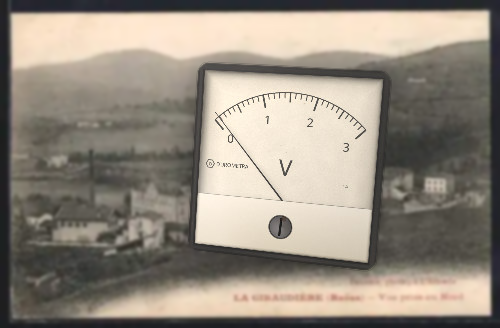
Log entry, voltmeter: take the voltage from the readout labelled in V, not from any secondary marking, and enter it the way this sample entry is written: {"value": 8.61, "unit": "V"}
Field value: {"value": 0.1, "unit": "V"}
